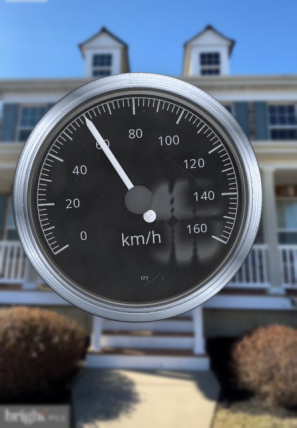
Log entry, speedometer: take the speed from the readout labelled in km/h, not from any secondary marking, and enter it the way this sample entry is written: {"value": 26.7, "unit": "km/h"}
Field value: {"value": 60, "unit": "km/h"}
